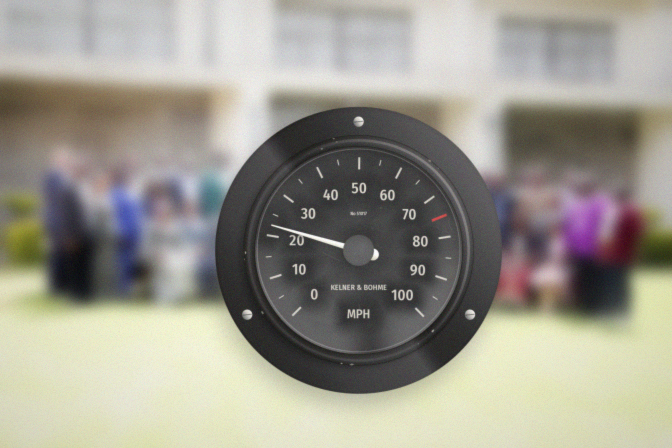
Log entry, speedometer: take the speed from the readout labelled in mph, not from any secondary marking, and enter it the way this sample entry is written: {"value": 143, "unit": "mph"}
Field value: {"value": 22.5, "unit": "mph"}
